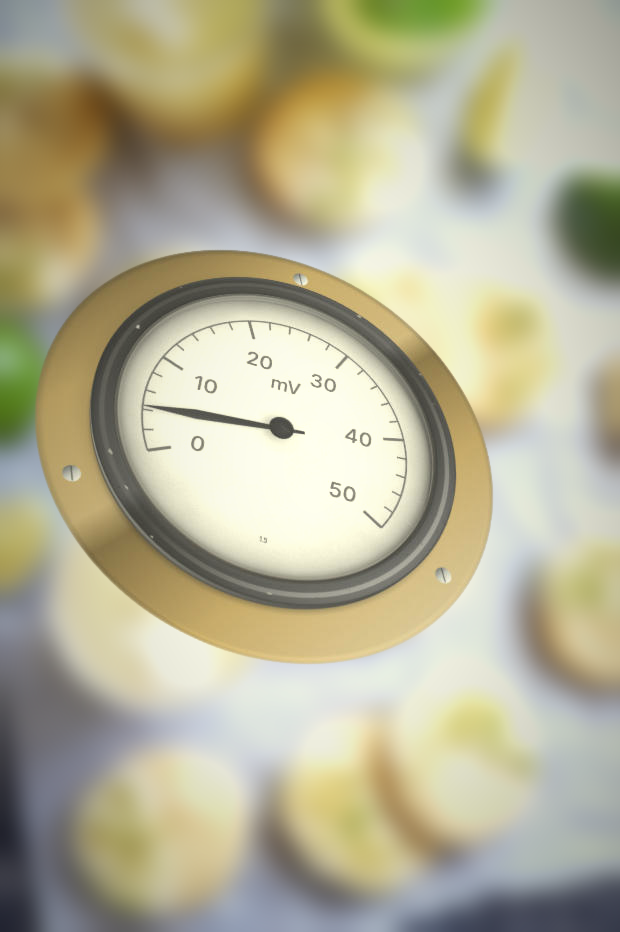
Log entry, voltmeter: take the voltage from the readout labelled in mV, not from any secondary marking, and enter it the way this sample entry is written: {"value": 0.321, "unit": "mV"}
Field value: {"value": 4, "unit": "mV"}
